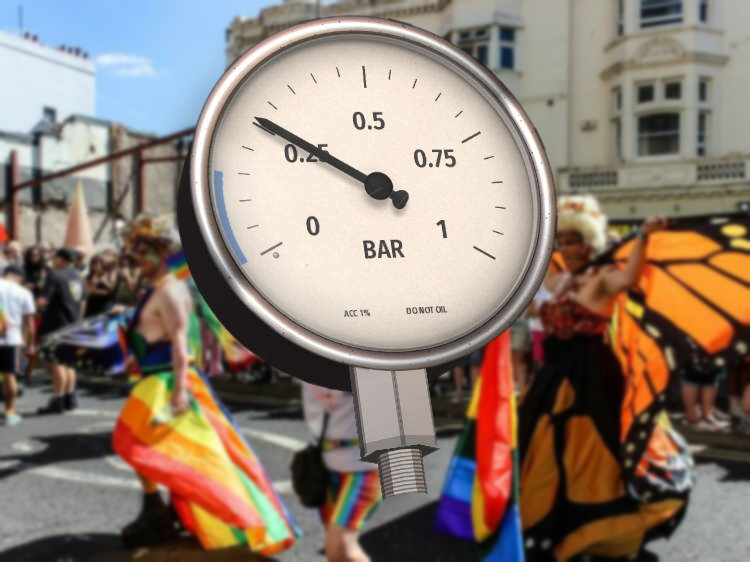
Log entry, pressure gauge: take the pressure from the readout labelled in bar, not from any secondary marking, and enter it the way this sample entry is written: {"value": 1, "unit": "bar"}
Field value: {"value": 0.25, "unit": "bar"}
